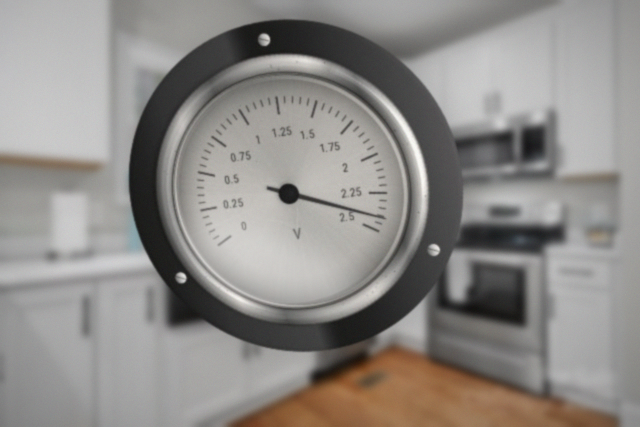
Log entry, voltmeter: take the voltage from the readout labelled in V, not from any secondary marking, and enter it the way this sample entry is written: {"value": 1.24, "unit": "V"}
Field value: {"value": 2.4, "unit": "V"}
